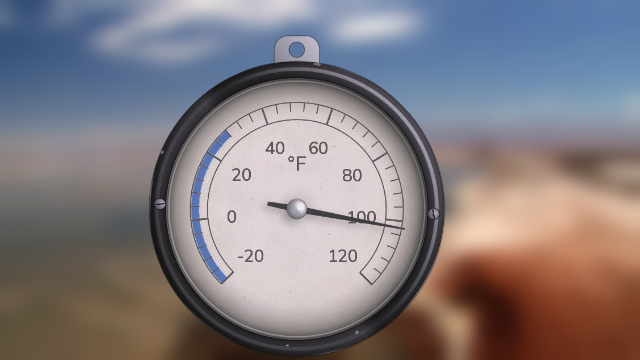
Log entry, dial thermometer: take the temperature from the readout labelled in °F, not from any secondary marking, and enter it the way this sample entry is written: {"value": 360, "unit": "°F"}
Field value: {"value": 102, "unit": "°F"}
